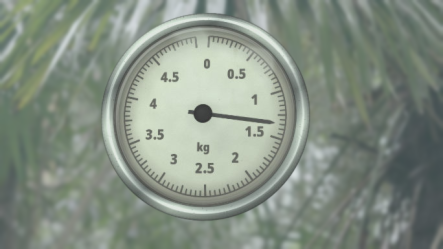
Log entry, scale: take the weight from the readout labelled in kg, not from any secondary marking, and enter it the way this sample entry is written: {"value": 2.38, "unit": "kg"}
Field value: {"value": 1.35, "unit": "kg"}
